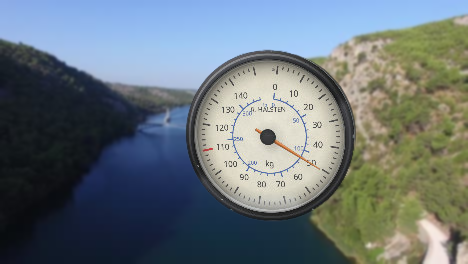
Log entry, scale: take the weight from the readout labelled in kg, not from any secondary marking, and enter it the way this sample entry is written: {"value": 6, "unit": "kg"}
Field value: {"value": 50, "unit": "kg"}
